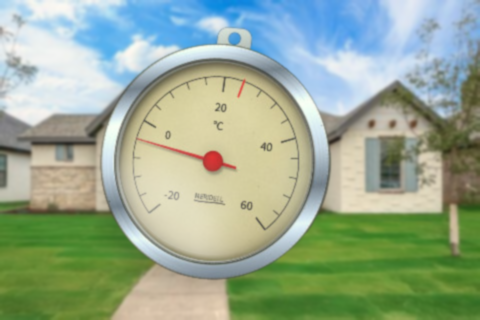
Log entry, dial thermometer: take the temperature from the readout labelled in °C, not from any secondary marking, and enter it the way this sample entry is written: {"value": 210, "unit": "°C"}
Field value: {"value": -4, "unit": "°C"}
